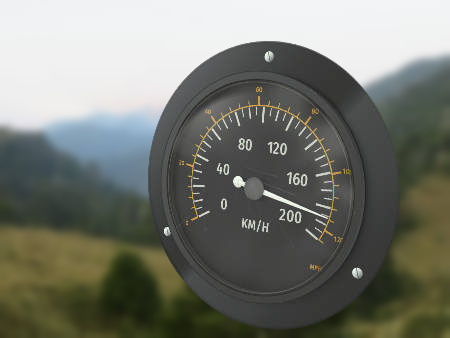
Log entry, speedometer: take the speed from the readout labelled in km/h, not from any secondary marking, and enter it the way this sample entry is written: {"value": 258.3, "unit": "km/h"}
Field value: {"value": 185, "unit": "km/h"}
